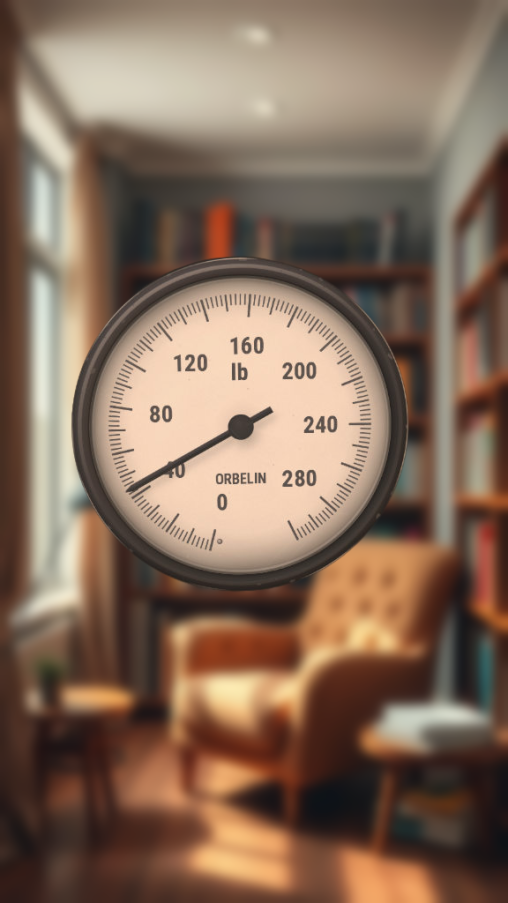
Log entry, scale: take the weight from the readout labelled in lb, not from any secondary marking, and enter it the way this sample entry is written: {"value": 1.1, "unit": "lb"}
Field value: {"value": 44, "unit": "lb"}
